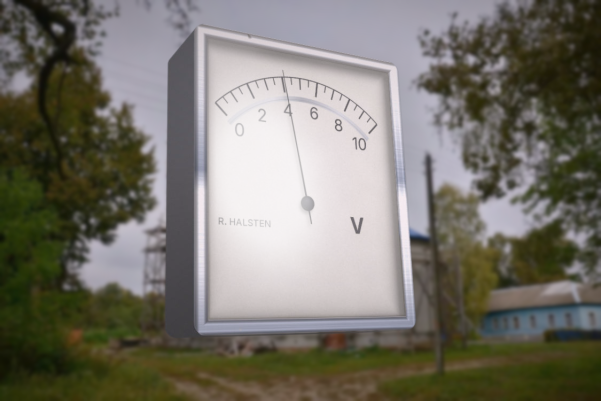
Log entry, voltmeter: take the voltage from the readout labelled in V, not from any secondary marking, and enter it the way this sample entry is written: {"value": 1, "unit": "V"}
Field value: {"value": 4, "unit": "V"}
